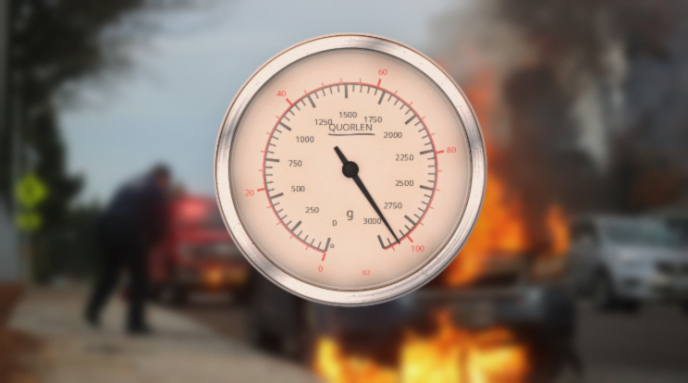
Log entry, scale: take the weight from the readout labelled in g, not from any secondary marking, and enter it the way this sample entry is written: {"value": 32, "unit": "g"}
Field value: {"value": 2900, "unit": "g"}
